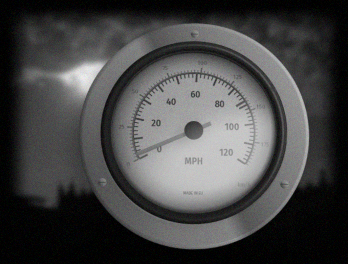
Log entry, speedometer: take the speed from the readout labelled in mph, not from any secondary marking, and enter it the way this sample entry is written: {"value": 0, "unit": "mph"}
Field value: {"value": 2, "unit": "mph"}
